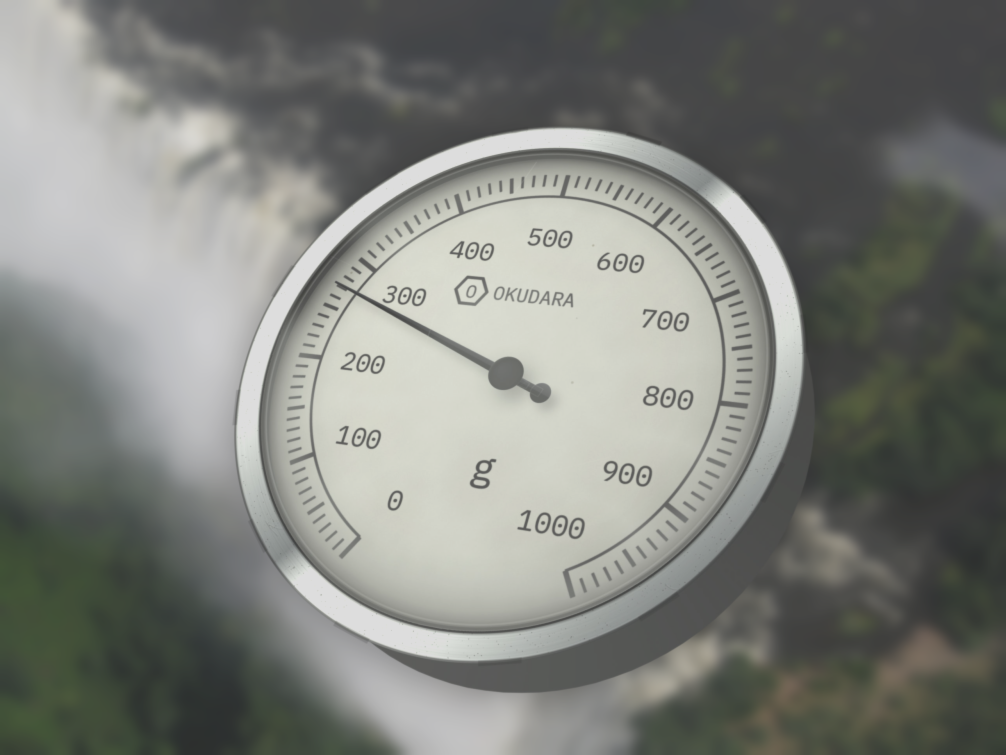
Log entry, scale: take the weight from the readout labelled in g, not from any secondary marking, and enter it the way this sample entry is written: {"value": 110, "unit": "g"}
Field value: {"value": 270, "unit": "g"}
